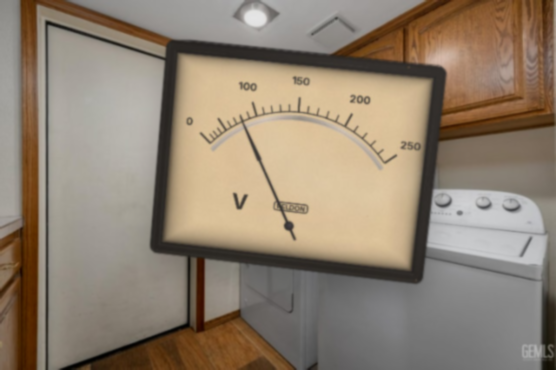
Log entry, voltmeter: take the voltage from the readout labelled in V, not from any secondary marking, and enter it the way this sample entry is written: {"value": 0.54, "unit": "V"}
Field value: {"value": 80, "unit": "V"}
